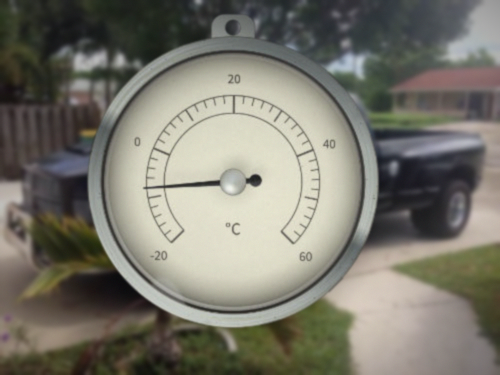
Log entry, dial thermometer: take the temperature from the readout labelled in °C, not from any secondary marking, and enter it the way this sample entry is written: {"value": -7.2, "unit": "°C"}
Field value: {"value": -8, "unit": "°C"}
